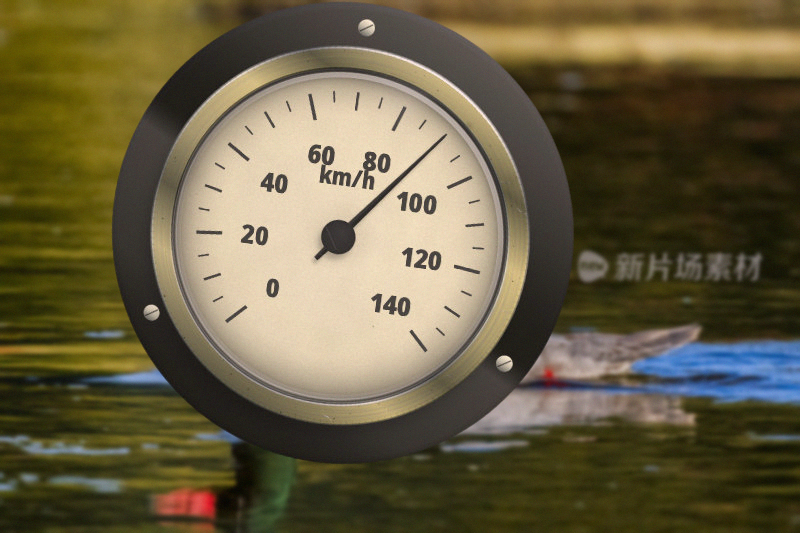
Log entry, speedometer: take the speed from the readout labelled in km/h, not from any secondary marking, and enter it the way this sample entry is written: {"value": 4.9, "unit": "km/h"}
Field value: {"value": 90, "unit": "km/h"}
